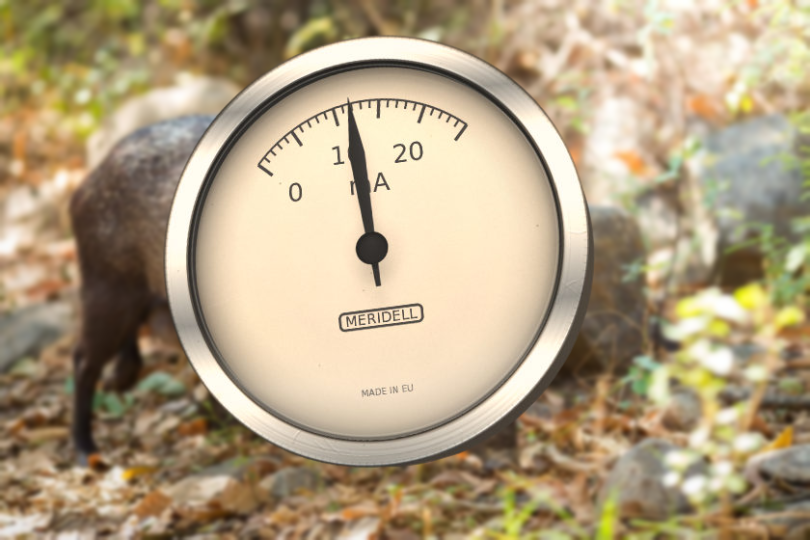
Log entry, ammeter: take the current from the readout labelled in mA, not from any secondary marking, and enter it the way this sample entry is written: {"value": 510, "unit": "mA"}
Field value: {"value": 12, "unit": "mA"}
